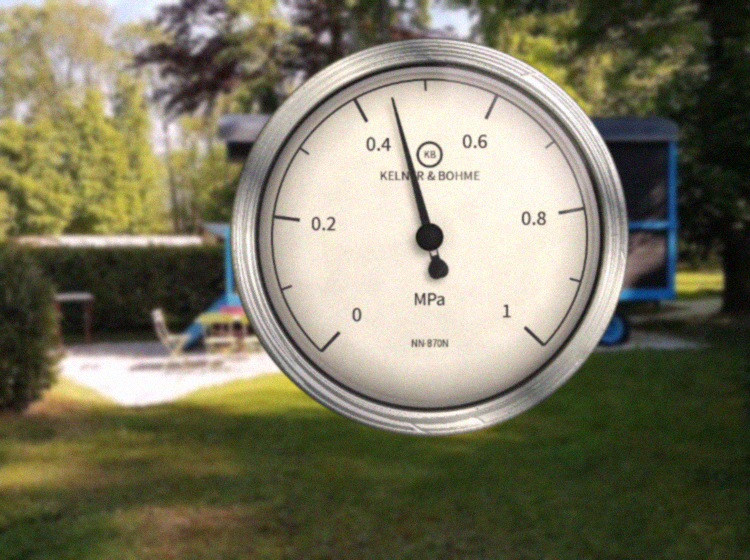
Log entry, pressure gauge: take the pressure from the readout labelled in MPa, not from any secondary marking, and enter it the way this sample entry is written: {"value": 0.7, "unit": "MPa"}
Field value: {"value": 0.45, "unit": "MPa"}
